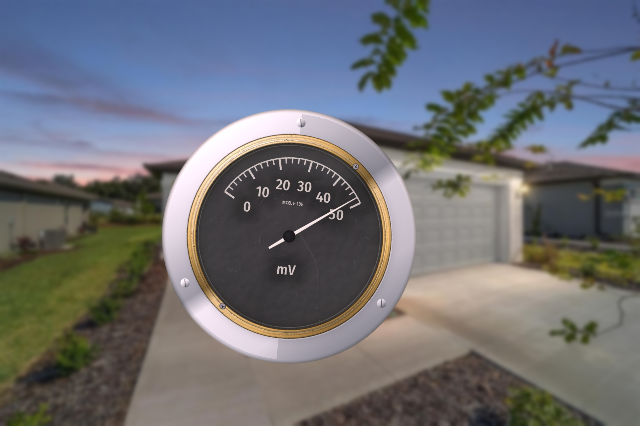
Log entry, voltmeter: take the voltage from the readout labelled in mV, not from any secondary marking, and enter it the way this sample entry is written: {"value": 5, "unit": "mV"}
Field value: {"value": 48, "unit": "mV"}
